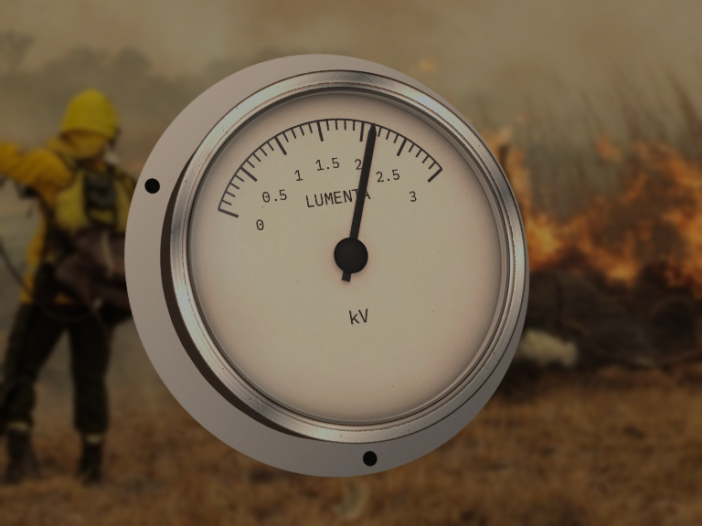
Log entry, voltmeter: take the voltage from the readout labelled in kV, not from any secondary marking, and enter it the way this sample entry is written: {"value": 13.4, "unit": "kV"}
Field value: {"value": 2.1, "unit": "kV"}
